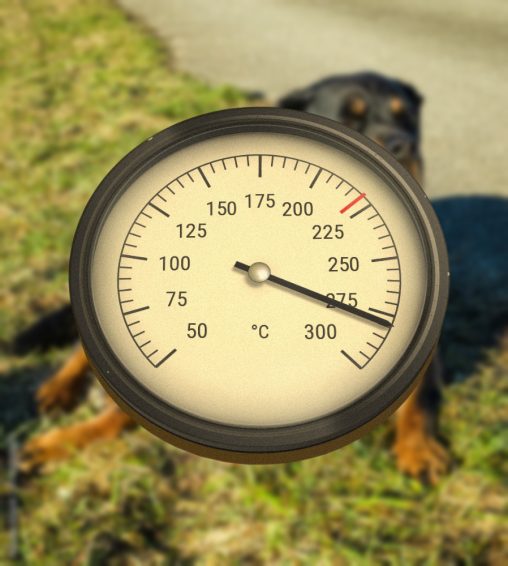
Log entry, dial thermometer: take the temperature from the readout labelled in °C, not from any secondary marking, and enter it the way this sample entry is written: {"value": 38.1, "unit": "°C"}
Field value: {"value": 280, "unit": "°C"}
